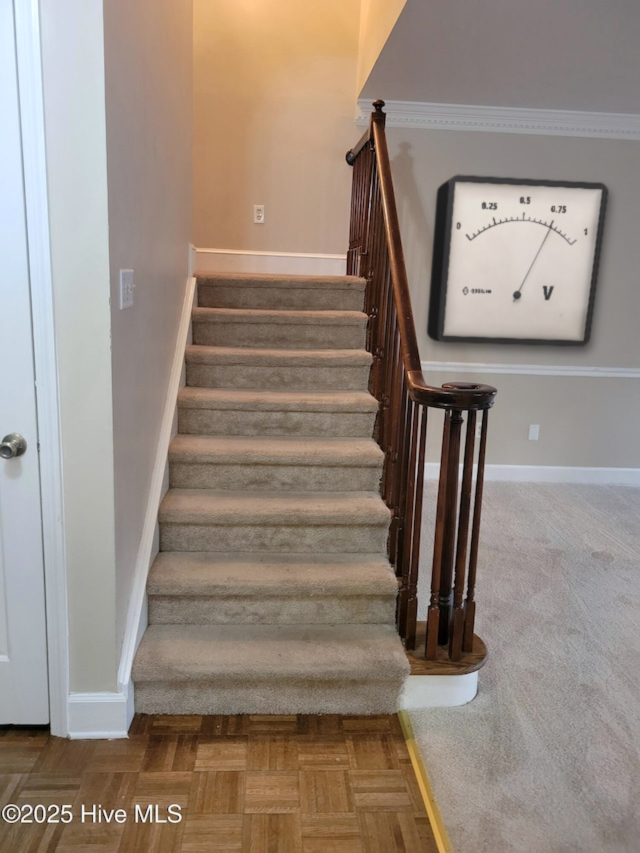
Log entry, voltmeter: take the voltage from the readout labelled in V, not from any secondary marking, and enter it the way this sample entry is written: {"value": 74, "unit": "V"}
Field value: {"value": 0.75, "unit": "V"}
